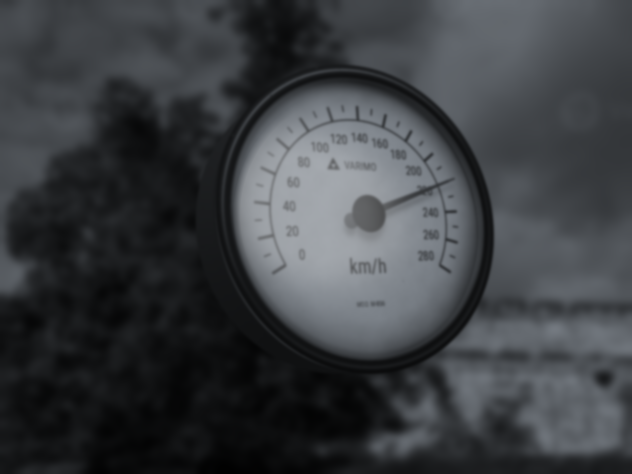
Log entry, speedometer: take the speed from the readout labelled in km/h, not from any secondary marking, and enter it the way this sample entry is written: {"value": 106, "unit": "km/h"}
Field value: {"value": 220, "unit": "km/h"}
